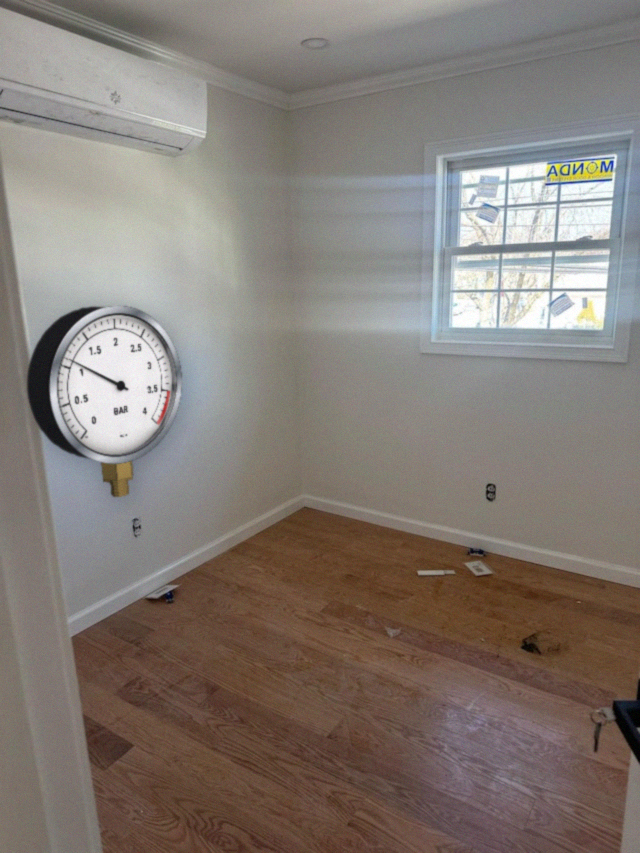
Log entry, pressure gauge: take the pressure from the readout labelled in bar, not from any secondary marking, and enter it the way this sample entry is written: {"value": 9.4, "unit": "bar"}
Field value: {"value": 1.1, "unit": "bar"}
